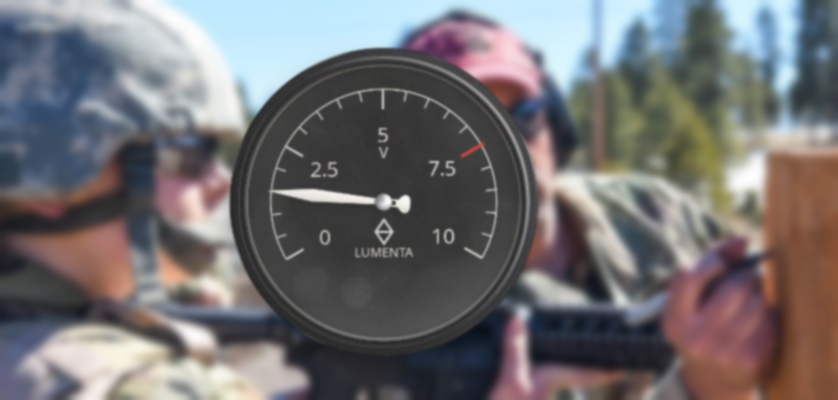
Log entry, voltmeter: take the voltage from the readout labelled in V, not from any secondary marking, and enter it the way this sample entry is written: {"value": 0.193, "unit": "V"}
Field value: {"value": 1.5, "unit": "V"}
